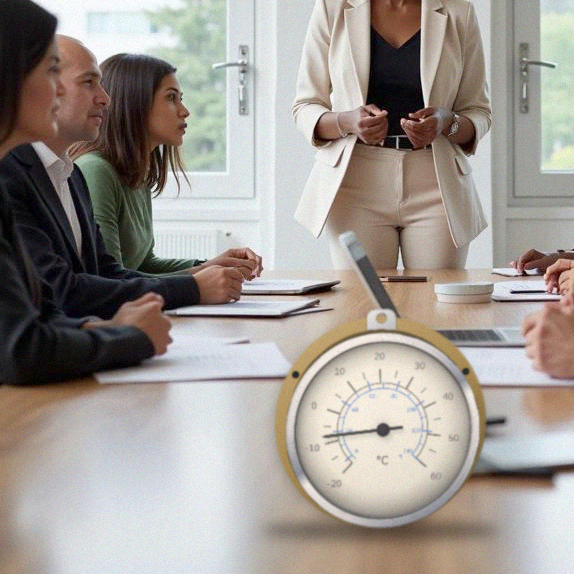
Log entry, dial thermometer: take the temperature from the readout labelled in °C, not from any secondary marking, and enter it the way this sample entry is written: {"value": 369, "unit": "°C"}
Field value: {"value": -7.5, "unit": "°C"}
